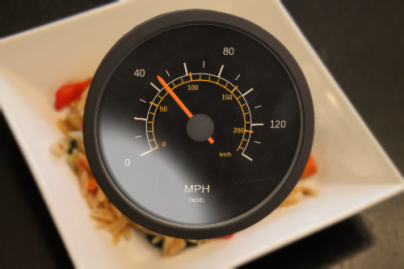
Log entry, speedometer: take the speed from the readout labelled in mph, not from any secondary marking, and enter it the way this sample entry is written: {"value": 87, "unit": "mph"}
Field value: {"value": 45, "unit": "mph"}
